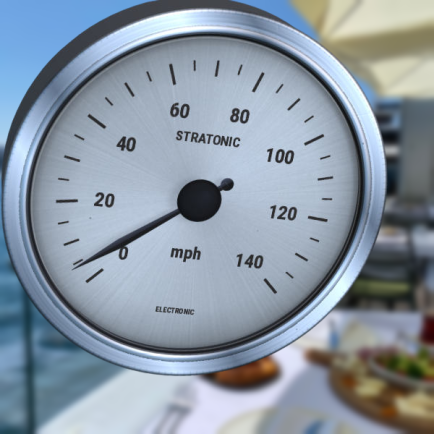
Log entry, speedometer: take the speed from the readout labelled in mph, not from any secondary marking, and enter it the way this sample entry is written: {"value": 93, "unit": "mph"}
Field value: {"value": 5, "unit": "mph"}
